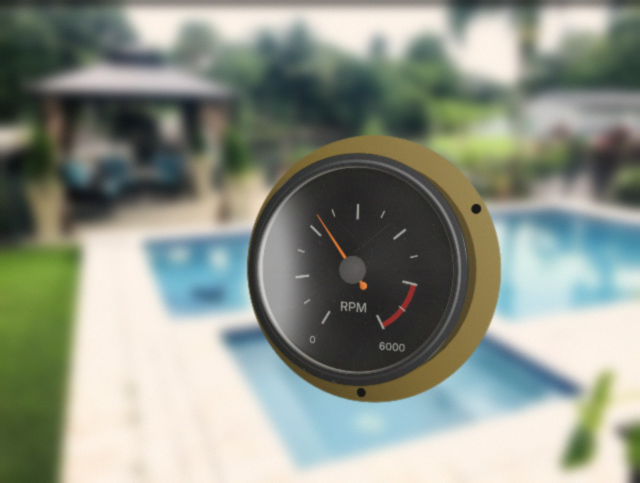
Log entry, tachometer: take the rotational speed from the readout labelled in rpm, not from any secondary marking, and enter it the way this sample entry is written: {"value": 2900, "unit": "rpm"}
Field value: {"value": 2250, "unit": "rpm"}
